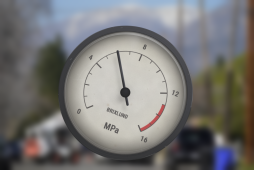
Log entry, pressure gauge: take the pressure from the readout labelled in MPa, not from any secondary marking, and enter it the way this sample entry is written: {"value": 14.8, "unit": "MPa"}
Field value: {"value": 6, "unit": "MPa"}
